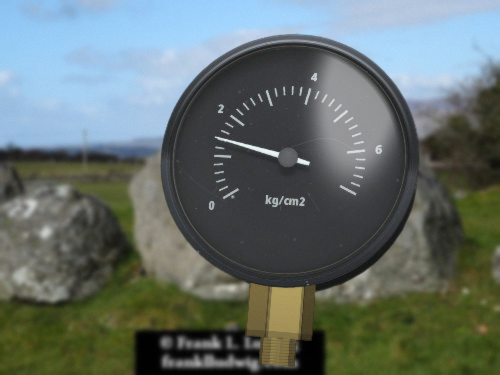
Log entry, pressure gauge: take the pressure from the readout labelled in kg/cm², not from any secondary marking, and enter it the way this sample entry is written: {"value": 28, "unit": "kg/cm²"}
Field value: {"value": 1.4, "unit": "kg/cm²"}
